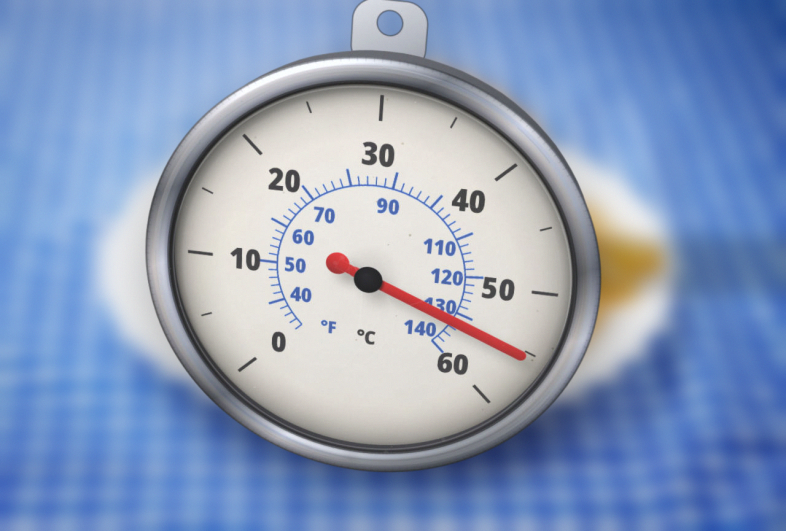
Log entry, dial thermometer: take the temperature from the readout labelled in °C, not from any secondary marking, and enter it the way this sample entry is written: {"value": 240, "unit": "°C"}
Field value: {"value": 55, "unit": "°C"}
